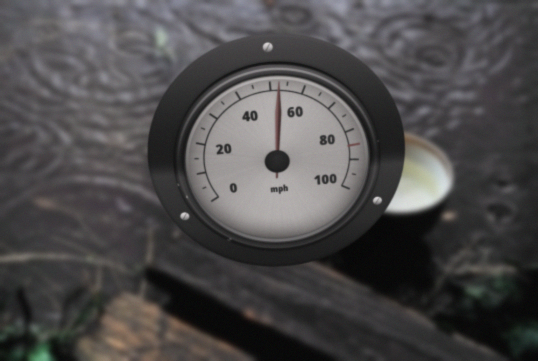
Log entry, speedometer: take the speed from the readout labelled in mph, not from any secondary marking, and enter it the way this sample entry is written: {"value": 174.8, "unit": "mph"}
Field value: {"value": 52.5, "unit": "mph"}
